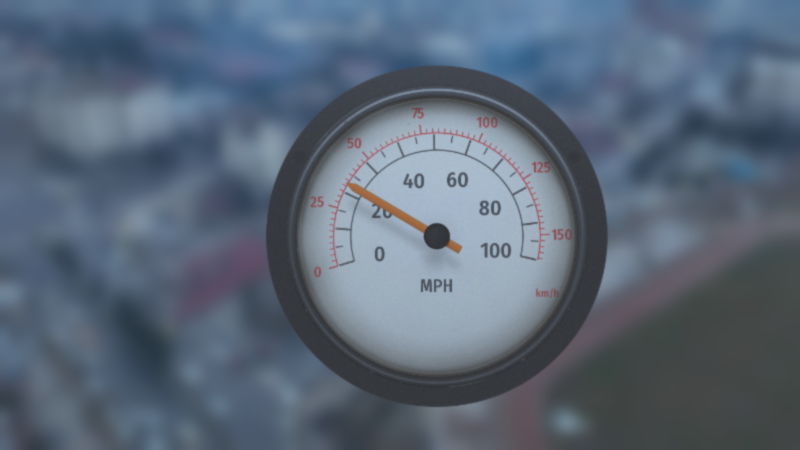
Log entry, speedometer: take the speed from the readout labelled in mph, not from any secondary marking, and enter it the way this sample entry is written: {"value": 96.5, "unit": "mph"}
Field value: {"value": 22.5, "unit": "mph"}
